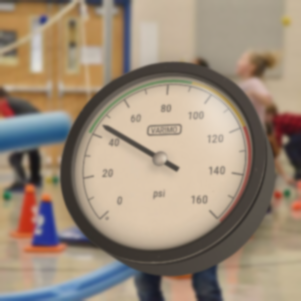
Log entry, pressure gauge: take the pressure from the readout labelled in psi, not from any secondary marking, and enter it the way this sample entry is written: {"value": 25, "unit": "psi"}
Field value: {"value": 45, "unit": "psi"}
